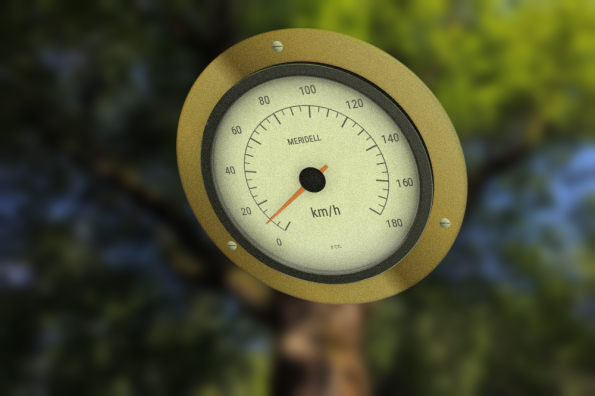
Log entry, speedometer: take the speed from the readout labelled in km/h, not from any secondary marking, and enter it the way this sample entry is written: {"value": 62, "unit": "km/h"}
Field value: {"value": 10, "unit": "km/h"}
